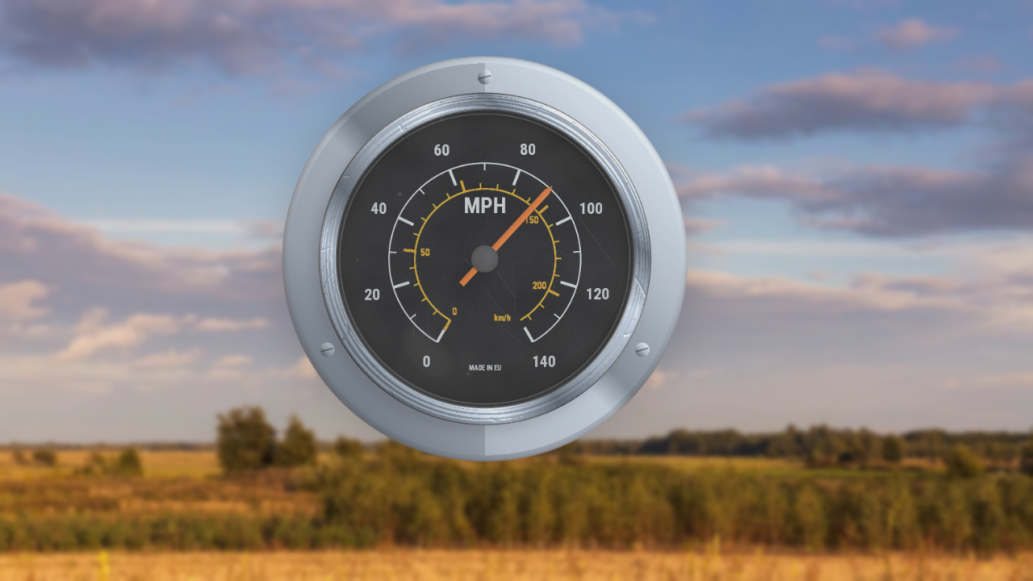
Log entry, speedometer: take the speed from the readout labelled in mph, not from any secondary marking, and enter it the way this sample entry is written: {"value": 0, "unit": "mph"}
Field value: {"value": 90, "unit": "mph"}
